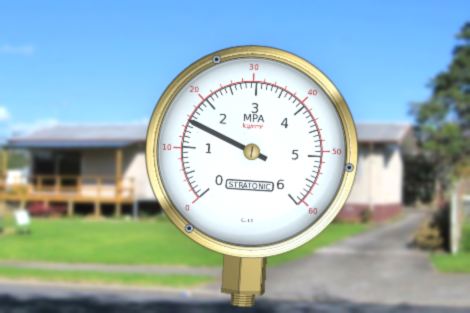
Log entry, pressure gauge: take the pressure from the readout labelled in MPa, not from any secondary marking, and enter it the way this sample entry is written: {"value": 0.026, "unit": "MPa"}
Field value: {"value": 1.5, "unit": "MPa"}
